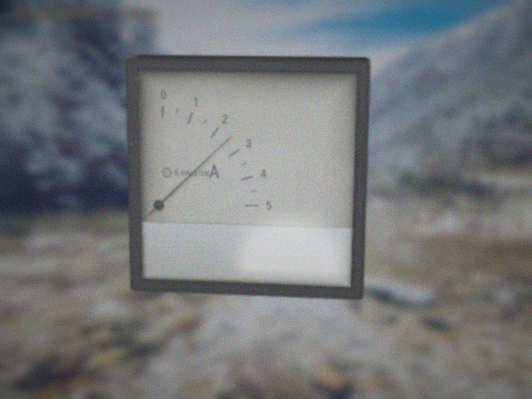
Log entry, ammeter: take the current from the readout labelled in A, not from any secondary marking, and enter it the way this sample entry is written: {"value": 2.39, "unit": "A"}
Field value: {"value": 2.5, "unit": "A"}
